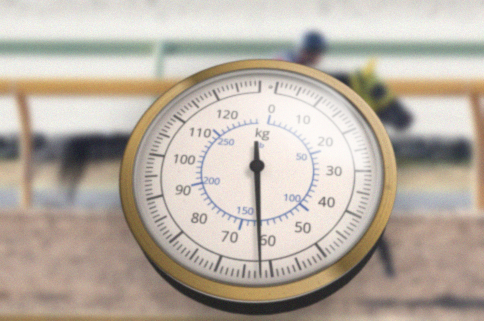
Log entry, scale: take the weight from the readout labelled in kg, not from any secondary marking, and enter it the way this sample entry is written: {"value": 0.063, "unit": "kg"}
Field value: {"value": 62, "unit": "kg"}
